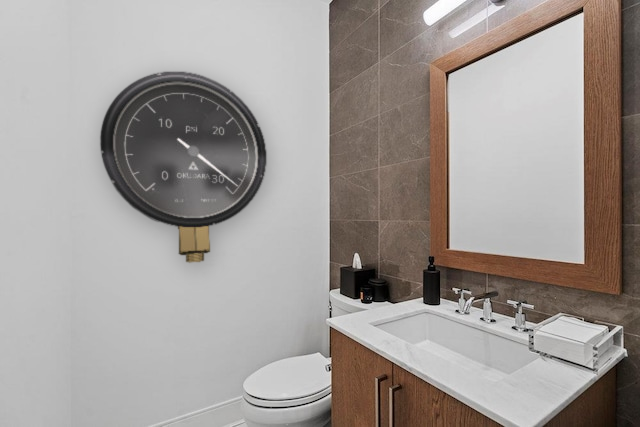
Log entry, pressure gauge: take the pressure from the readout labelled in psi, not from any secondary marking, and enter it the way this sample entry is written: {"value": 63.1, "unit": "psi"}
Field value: {"value": 29, "unit": "psi"}
